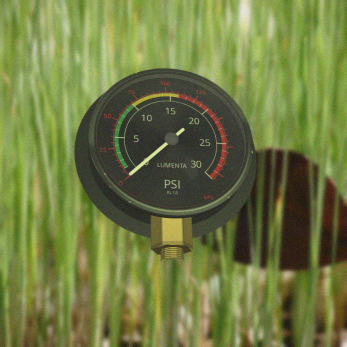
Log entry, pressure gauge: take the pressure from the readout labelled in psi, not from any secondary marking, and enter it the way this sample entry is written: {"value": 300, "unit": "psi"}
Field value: {"value": 0, "unit": "psi"}
